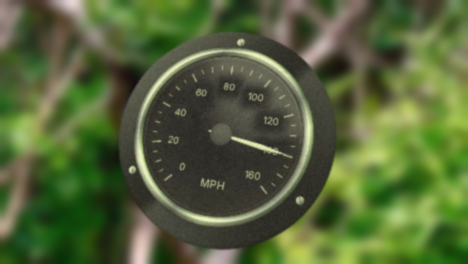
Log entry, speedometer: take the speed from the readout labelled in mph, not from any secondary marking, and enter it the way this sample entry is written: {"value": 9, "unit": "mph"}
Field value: {"value": 140, "unit": "mph"}
